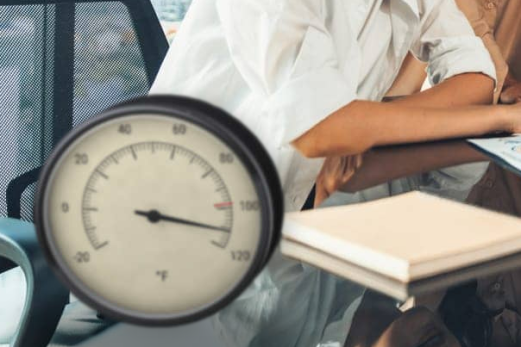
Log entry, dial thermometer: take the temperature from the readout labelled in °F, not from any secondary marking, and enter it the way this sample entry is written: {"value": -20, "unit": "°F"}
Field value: {"value": 110, "unit": "°F"}
